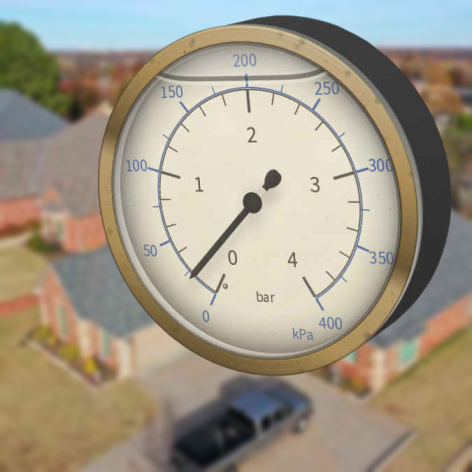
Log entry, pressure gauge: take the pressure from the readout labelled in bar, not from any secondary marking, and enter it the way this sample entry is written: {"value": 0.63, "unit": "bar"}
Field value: {"value": 0.2, "unit": "bar"}
